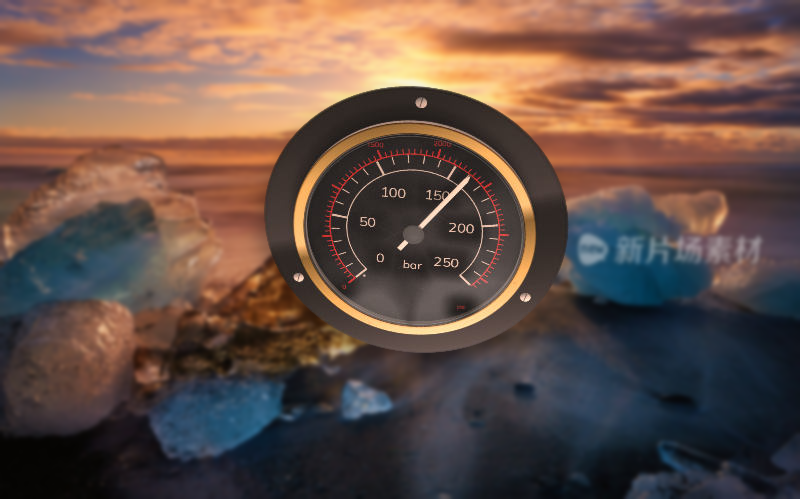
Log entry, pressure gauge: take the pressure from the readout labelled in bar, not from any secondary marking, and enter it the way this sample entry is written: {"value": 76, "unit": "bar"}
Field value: {"value": 160, "unit": "bar"}
